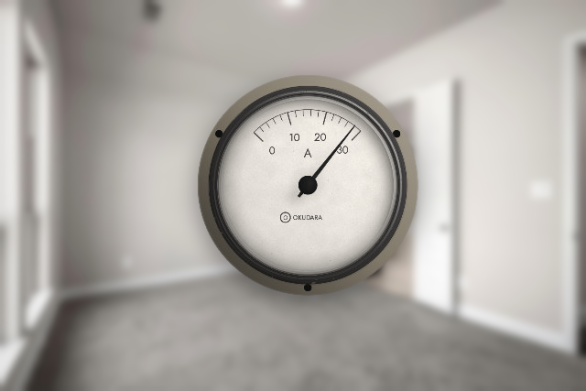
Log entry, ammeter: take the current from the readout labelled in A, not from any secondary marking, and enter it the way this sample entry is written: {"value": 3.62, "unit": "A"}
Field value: {"value": 28, "unit": "A"}
